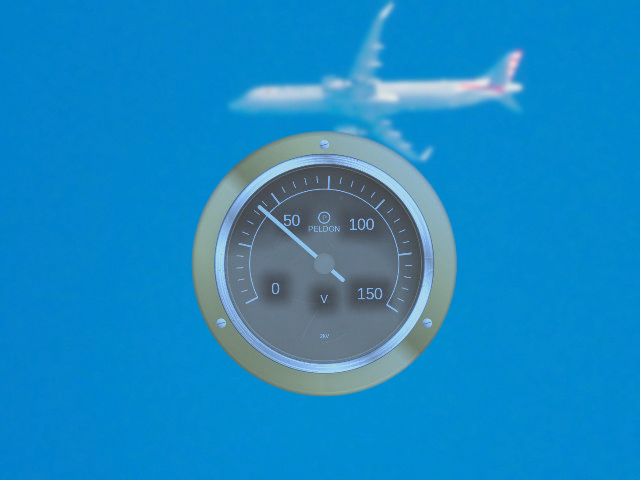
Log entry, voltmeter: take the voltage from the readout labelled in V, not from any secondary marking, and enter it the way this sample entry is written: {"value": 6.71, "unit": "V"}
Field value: {"value": 42.5, "unit": "V"}
